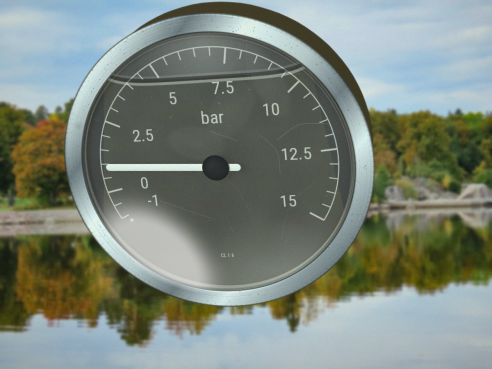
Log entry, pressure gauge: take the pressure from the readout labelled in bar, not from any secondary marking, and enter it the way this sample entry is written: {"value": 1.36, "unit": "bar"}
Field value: {"value": 1, "unit": "bar"}
